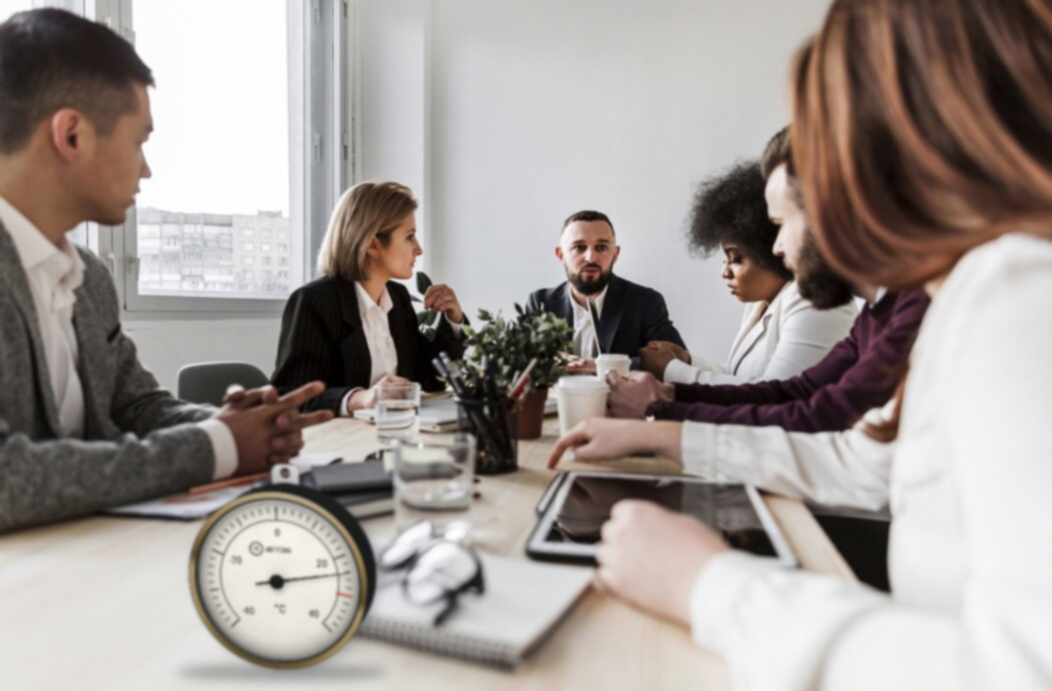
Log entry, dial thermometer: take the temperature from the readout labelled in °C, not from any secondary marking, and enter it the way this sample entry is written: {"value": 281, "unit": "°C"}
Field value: {"value": 24, "unit": "°C"}
